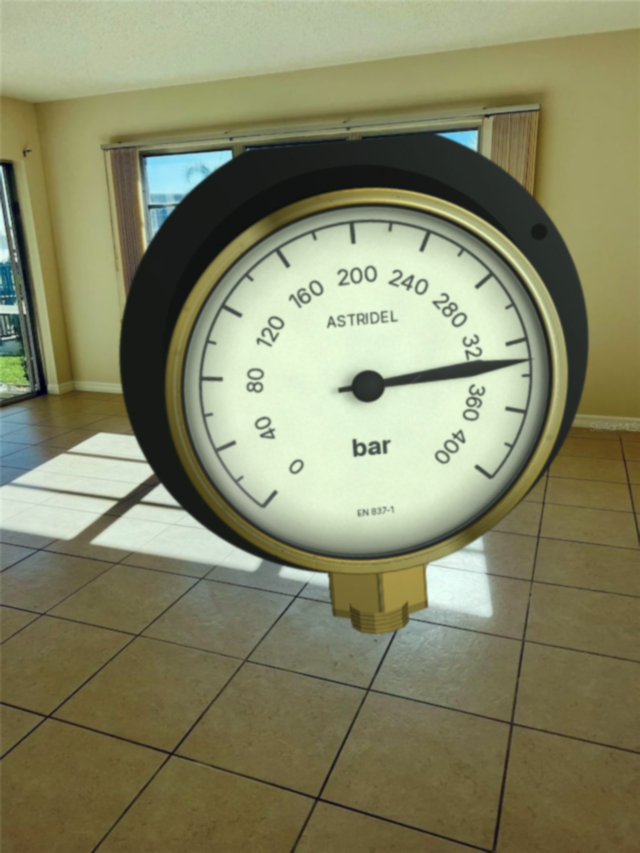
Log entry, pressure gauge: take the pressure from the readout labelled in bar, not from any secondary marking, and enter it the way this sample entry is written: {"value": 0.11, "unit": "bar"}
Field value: {"value": 330, "unit": "bar"}
